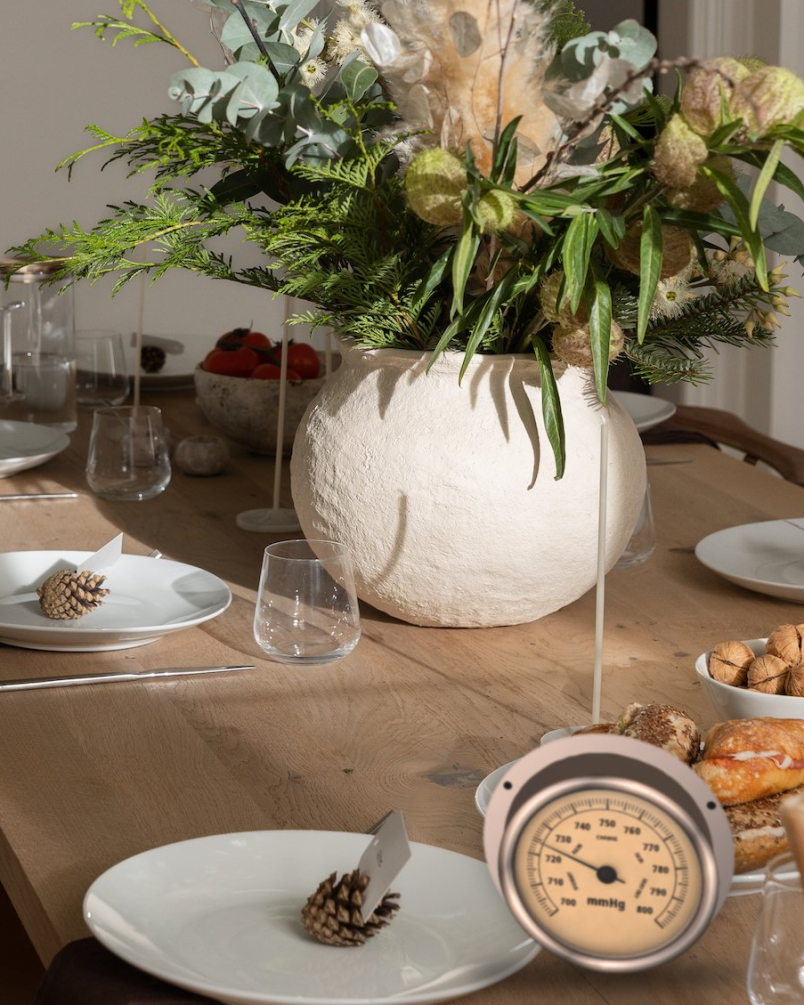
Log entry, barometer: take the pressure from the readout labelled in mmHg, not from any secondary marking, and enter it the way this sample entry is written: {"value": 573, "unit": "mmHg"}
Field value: {"value": 725, "unit": "mmHg"}
